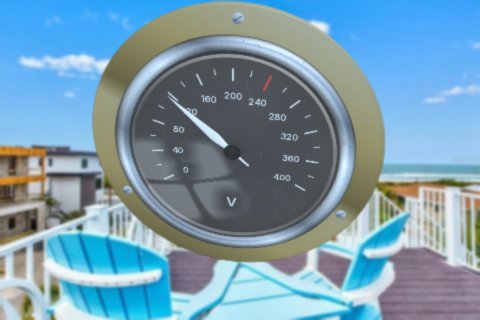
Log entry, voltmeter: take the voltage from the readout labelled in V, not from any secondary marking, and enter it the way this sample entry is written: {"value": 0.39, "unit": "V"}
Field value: {"value": 120, "unit": "V"}
